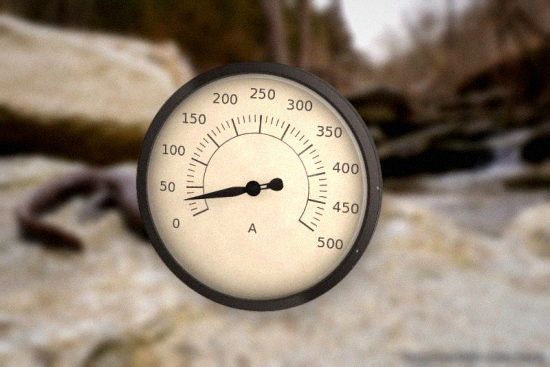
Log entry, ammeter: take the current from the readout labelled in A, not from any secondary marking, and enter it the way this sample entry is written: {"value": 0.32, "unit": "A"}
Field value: {"value": 30, "unit": "A"}
